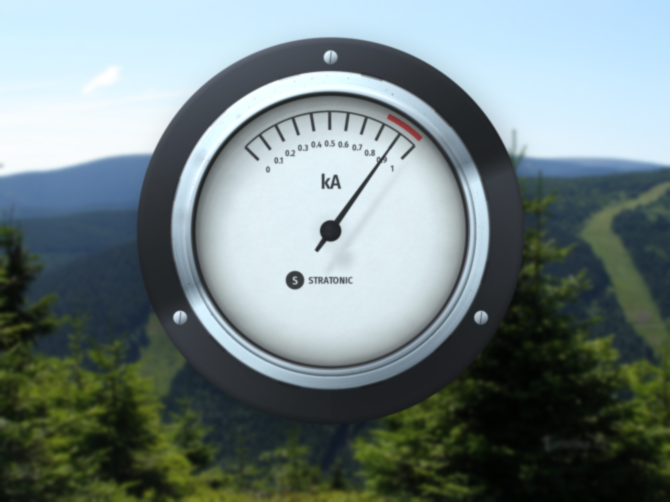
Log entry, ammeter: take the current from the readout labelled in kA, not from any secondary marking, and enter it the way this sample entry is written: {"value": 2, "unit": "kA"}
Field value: {"value": 0.9, "unit": "kA"}
